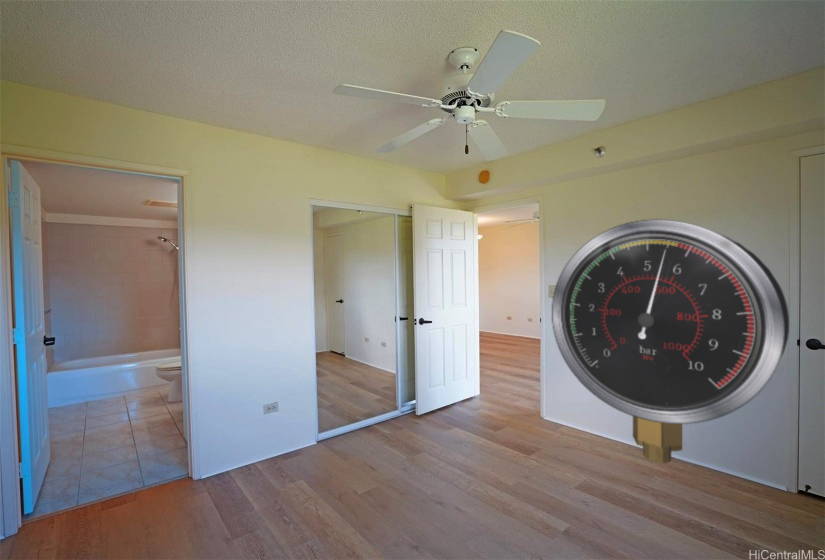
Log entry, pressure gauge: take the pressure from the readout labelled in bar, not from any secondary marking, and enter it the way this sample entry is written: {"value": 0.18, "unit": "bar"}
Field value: {"value": 5.5, "unit": "bar"}
